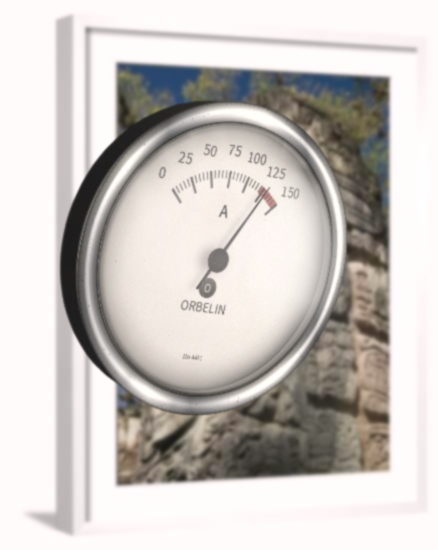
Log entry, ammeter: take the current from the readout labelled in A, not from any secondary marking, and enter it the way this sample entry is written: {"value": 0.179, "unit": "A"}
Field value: {"value": 125, "unit": "A"}
